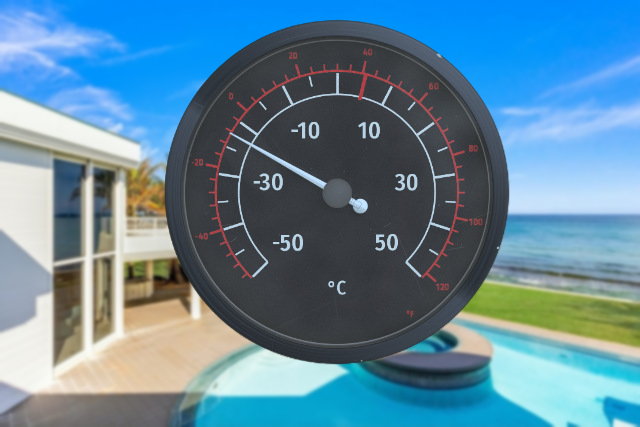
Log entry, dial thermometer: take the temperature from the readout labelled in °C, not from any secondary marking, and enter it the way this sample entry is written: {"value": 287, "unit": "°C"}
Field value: {"value": -22.5, "unit": "°C"}
